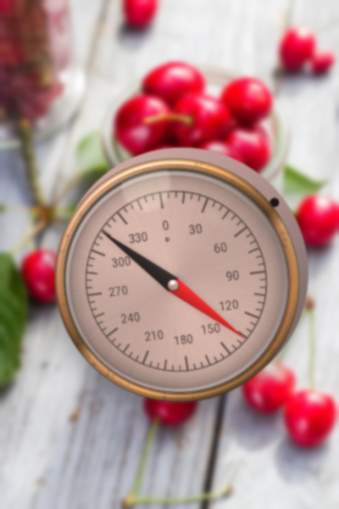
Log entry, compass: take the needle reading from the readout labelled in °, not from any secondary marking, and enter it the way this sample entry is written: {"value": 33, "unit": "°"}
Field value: {"value": 135, "unit": "°"}
